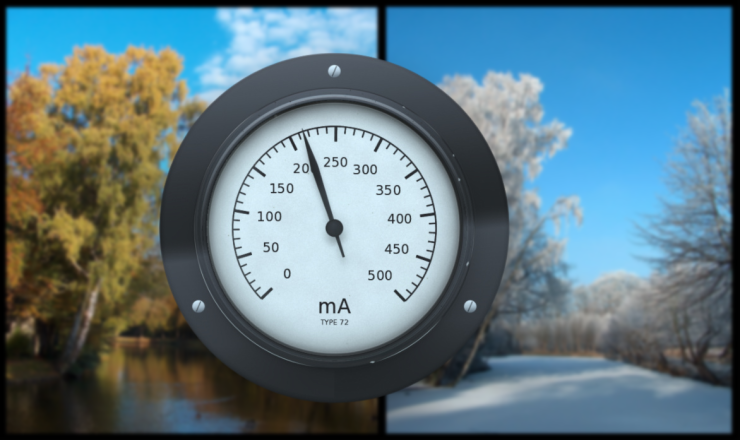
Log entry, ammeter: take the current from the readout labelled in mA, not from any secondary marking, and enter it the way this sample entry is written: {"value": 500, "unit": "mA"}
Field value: {"value": 215, "unit": "mA"}
